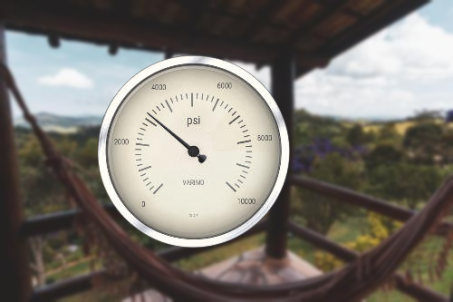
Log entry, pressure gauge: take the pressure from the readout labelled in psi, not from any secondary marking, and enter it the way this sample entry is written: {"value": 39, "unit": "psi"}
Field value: {"value": 3200, "unit": "psi"}
